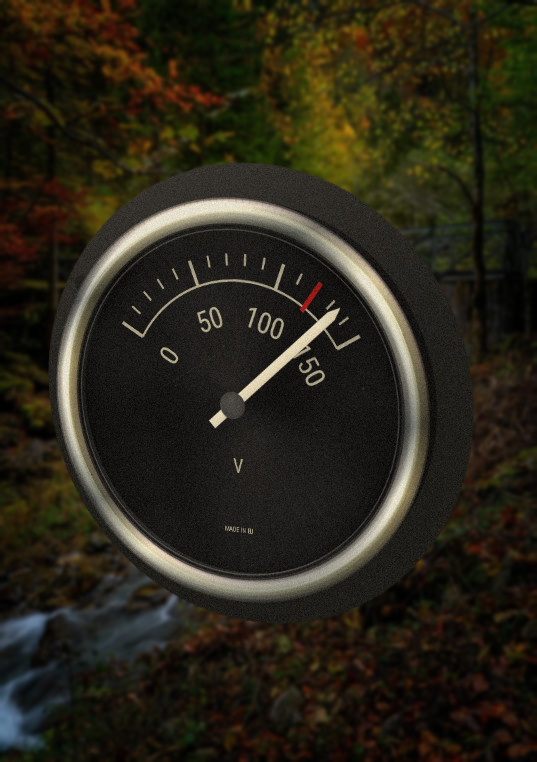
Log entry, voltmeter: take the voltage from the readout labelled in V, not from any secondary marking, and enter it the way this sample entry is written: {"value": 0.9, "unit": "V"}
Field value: {"value": 135, "unit": "V"}
